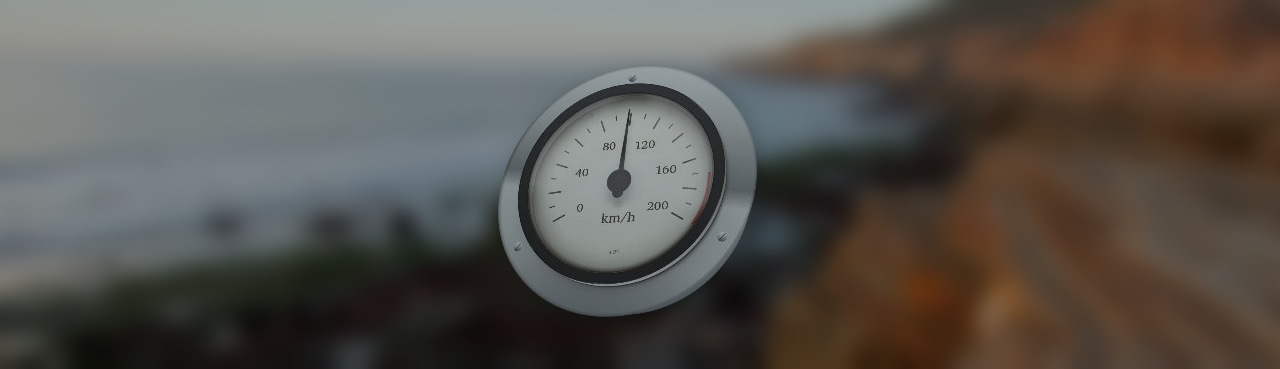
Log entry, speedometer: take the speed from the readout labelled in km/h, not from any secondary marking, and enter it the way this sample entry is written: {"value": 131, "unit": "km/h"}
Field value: {"value": 100, "unit": "km/h"}
